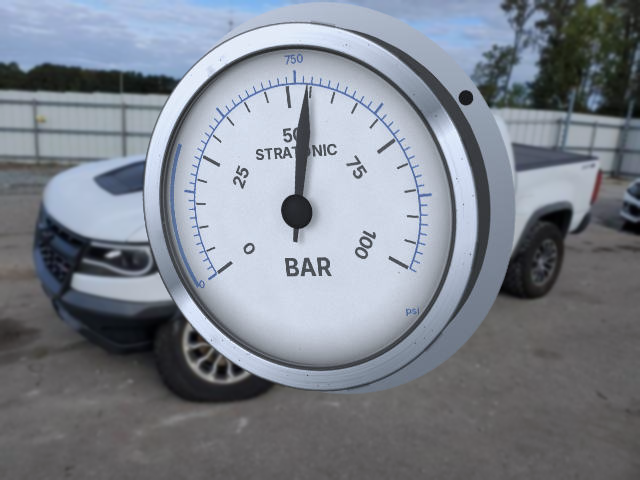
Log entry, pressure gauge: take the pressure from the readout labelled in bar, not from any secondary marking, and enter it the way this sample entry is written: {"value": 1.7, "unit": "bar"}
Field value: {"value": 55, "unit": "bar"}
